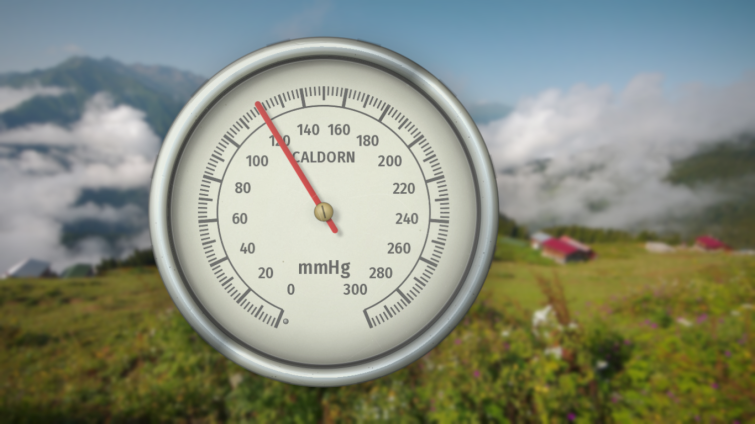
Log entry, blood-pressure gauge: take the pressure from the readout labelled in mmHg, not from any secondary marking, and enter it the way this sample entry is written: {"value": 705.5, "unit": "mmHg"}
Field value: {"value": 120, "unit": "mmHg"}
